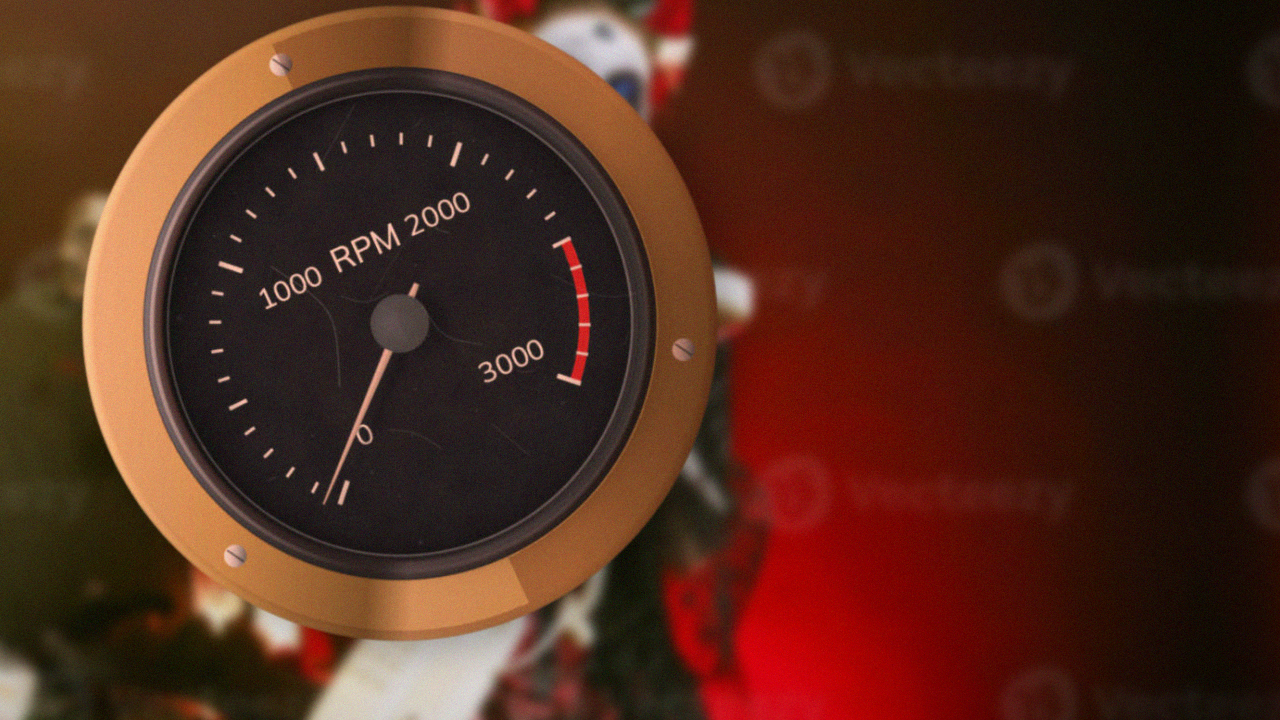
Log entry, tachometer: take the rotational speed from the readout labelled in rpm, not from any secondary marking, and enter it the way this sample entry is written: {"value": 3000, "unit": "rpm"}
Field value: {"value": 50, "unit": "rpm"}
